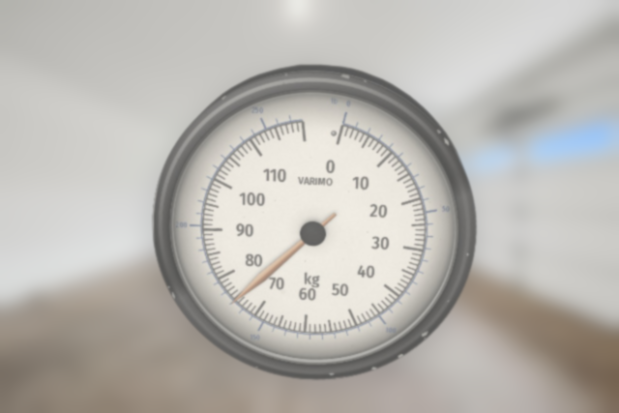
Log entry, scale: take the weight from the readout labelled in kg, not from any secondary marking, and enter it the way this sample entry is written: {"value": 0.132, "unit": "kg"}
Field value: {"value": 75, "unit": "kg"}
